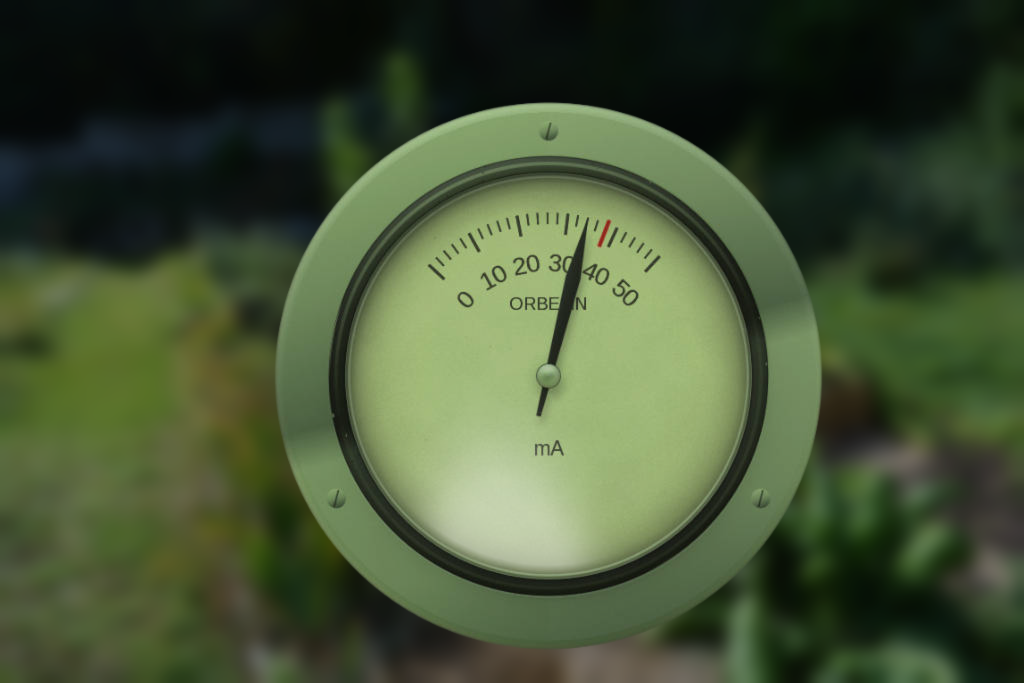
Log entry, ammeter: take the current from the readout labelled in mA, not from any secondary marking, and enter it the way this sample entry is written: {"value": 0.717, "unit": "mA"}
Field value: {"value": 34, "unit": "mA"}
